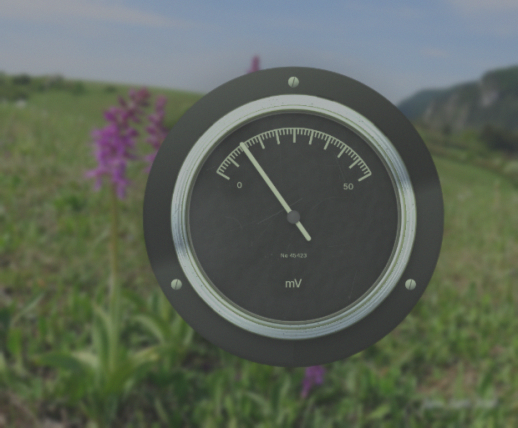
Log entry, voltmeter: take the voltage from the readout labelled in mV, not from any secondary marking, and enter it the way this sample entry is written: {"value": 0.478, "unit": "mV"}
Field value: {"value": 10, "unit": "mV"}
